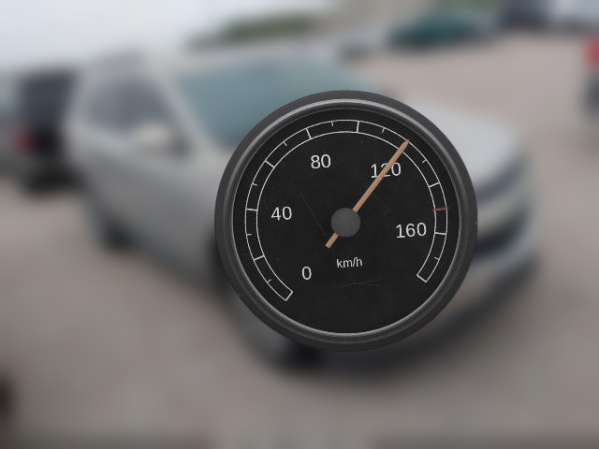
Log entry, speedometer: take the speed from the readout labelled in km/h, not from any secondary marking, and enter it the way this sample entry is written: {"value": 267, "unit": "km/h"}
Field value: {"value": 120, "unit": "km/h"}
